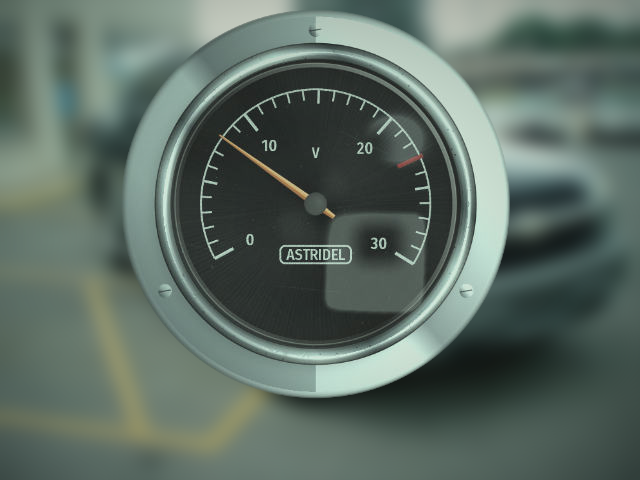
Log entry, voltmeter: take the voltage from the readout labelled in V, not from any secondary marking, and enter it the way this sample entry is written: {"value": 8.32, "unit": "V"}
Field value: {"value": 8, "unit": "V"}
